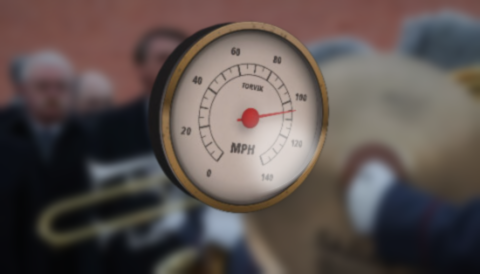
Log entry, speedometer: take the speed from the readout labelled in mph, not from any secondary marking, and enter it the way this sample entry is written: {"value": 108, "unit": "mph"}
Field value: {"value": 105, "unit": "mph"}
